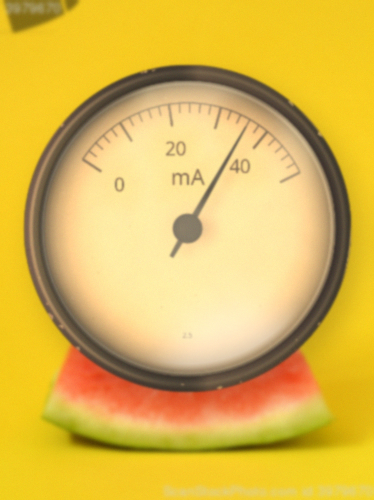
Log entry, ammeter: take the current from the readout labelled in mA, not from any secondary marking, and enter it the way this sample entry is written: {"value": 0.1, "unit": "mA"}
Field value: {"value": 36, "unit": "mA"}
